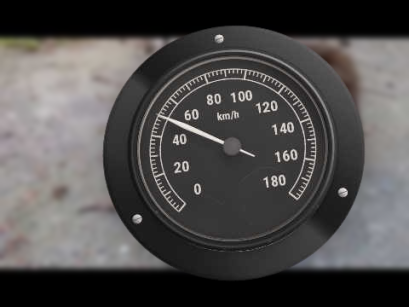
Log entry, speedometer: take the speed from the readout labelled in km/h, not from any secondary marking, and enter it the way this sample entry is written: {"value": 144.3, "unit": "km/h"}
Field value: {"value": 50, "unit": "km/h"}
